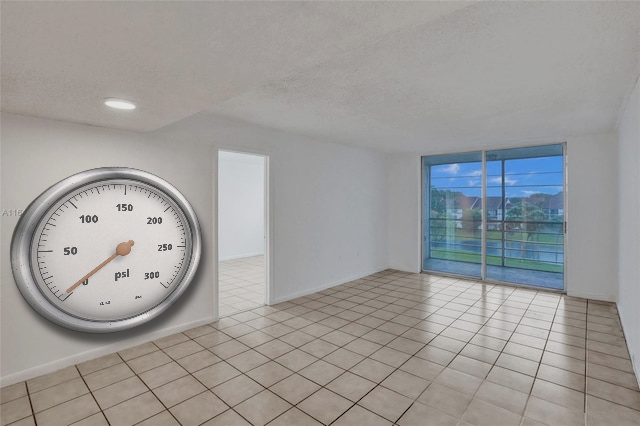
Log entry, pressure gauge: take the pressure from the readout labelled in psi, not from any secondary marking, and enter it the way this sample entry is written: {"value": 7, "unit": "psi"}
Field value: {"value": 5, "unit": "psi"}
